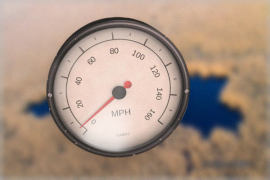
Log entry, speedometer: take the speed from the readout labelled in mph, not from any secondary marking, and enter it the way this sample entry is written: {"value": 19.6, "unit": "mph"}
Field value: {"value": 5, "unit": "mph"}
